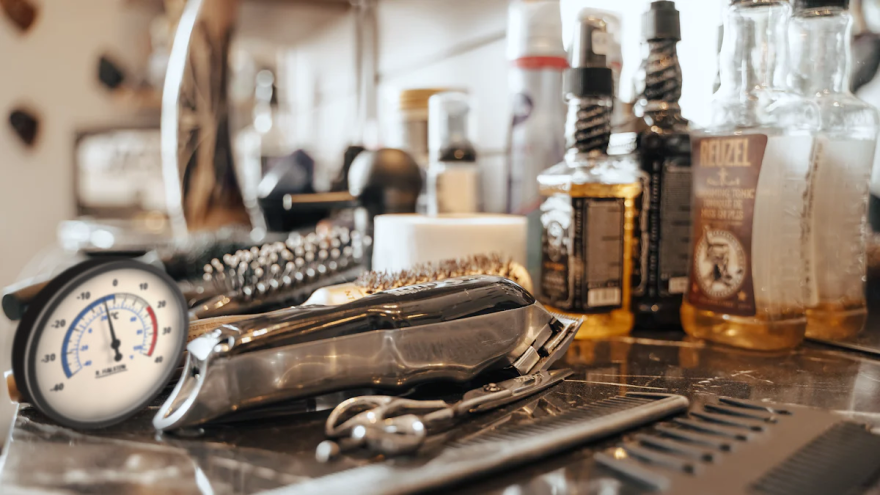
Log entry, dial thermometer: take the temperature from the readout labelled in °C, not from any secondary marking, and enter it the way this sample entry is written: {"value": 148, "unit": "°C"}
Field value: {"value": -5, "unit": "°C"}
